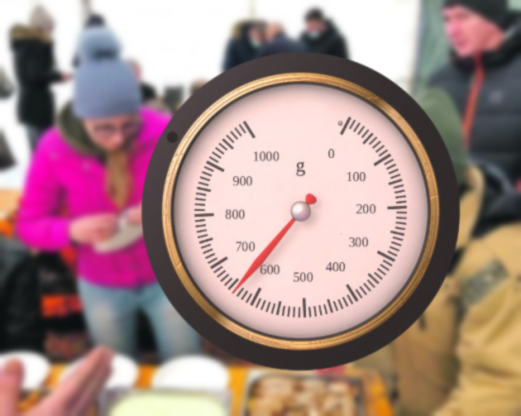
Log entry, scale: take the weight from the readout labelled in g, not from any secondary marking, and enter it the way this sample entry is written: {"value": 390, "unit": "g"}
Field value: {"value": 640, "unit": "g"}
